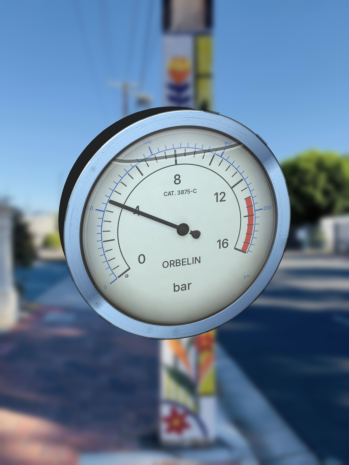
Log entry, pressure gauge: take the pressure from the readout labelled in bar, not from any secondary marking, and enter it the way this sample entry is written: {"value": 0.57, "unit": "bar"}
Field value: {"value": 4, "unit": "bar"}
